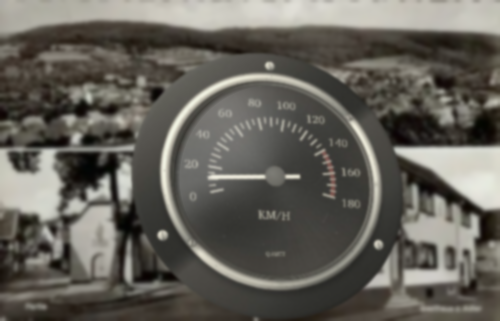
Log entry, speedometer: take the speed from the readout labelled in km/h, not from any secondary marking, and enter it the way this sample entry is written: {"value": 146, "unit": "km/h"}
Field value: {"value": 10, "unit": "km/h"}
